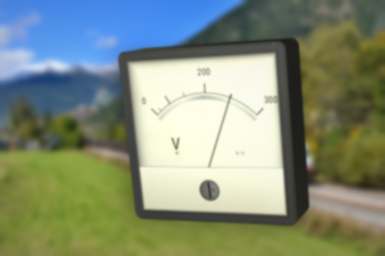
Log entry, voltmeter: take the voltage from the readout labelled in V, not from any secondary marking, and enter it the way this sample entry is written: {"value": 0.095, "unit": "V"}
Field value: {"value": 250, "unit": "V"}
